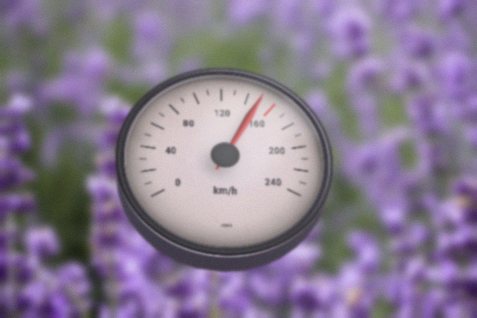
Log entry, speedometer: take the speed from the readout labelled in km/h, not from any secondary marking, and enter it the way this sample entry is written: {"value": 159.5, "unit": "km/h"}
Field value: {"value": 150, "unit": "km/h"}
